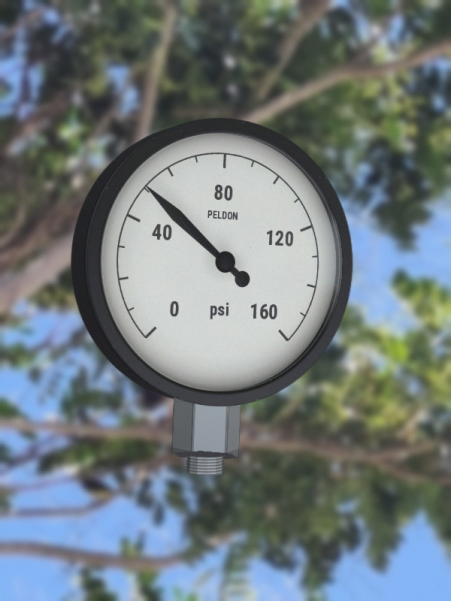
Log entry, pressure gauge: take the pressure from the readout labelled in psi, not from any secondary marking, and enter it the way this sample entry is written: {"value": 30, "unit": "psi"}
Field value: {"value": 50, "unit": "psi"}
